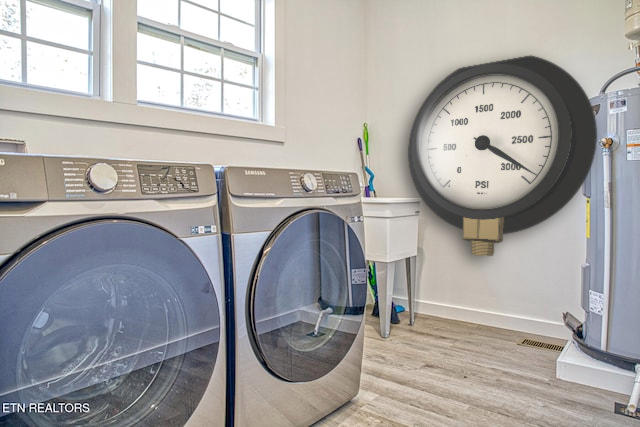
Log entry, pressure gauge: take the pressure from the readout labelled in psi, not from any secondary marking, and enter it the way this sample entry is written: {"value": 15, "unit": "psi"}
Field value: {"value": 2900, "unit": "psi"}
